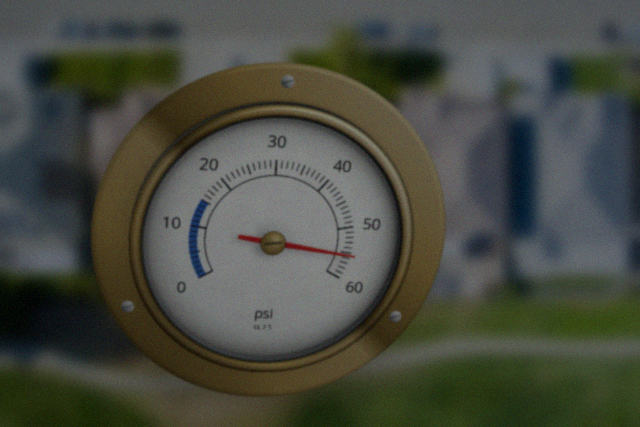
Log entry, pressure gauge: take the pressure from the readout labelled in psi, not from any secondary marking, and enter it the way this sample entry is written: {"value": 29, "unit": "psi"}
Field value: {"value": 55, "unit": "psi"}
